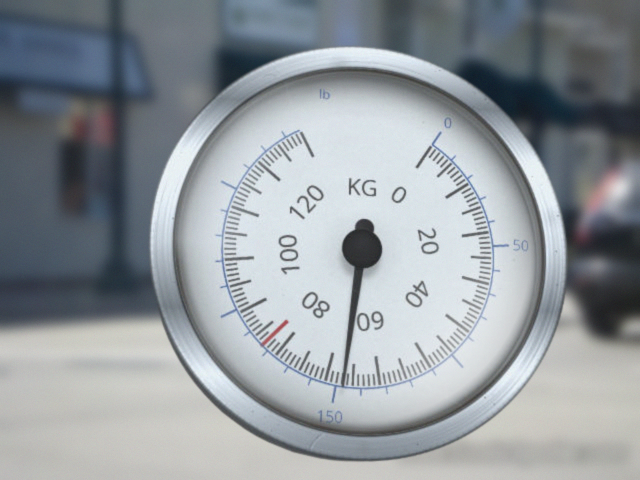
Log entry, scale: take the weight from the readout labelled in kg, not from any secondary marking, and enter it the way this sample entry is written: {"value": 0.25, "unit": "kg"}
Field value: {"value": 67, "unit": "kg"}
